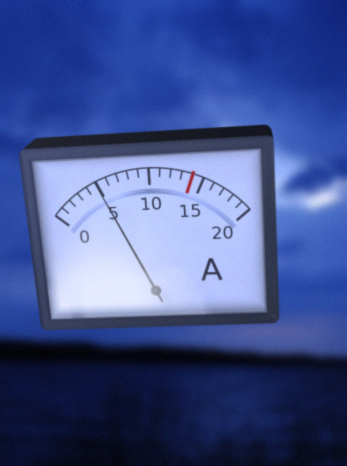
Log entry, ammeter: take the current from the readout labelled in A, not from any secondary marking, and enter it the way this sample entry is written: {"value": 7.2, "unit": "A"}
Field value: {"value": 5, "unit": "A"}
